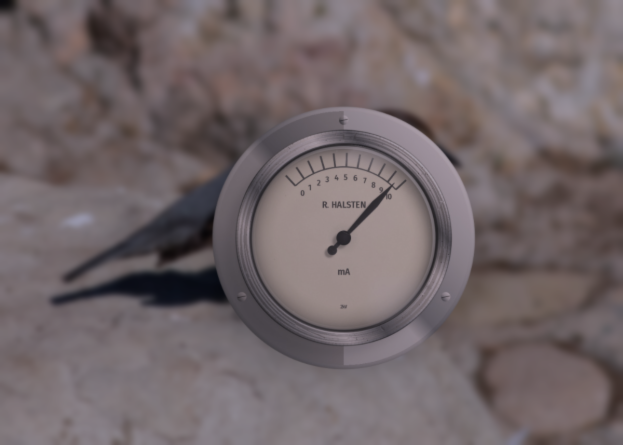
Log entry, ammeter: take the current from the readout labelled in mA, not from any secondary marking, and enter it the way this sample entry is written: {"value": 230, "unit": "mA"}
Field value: {"value": 9.5, "unit": "mA"}
